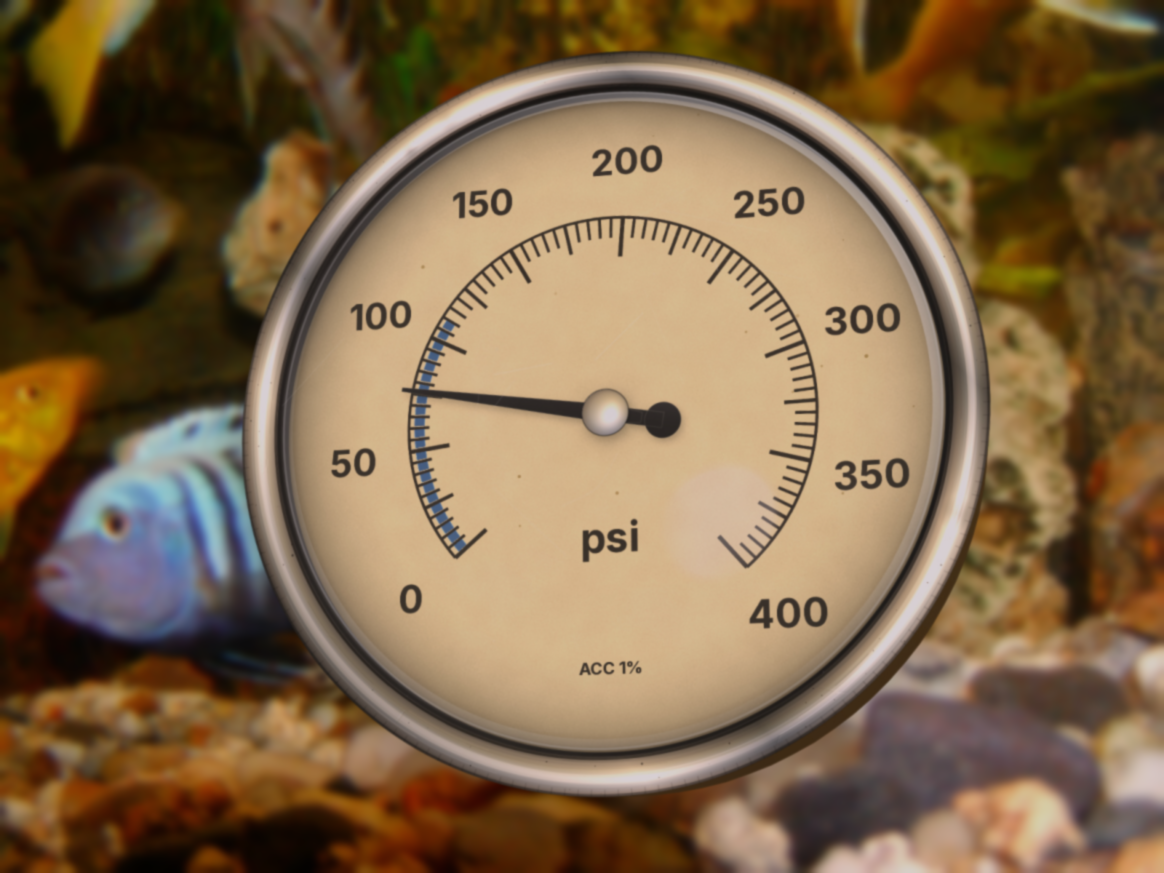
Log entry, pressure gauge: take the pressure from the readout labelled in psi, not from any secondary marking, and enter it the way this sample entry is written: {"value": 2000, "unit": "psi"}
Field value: {"value": 75, "unit": "psi"}
